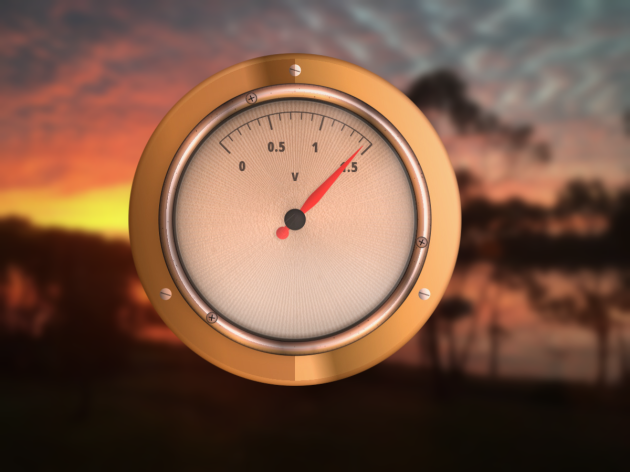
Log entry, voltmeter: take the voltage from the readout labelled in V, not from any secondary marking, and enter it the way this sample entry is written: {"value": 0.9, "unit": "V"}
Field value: {"value": 1.45, "unit": "V"}
